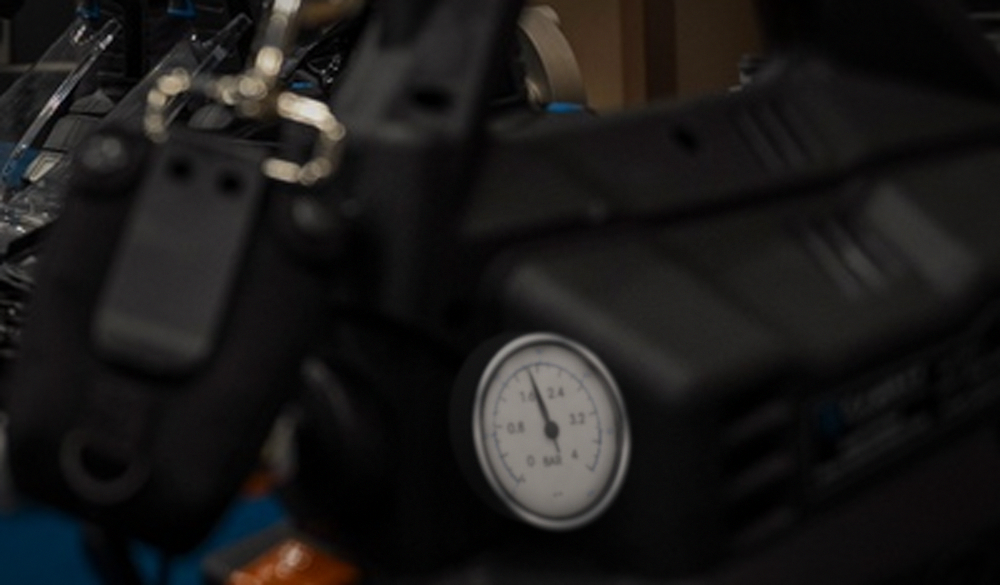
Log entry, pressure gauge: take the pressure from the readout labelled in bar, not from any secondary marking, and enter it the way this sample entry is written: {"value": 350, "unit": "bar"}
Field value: {"value": 1.8, "unit": "bar"}
